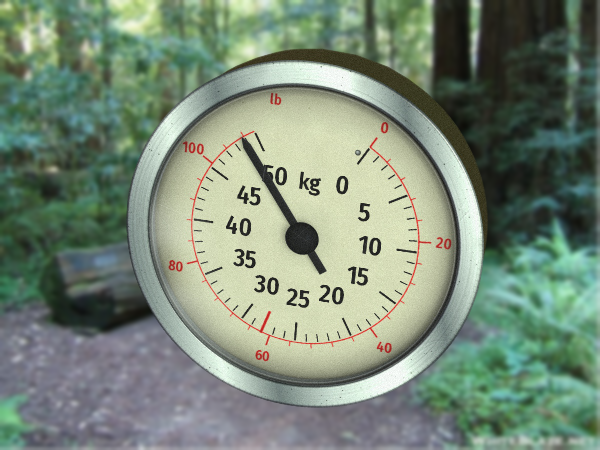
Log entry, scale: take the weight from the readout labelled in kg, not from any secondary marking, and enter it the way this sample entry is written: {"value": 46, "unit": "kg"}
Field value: {"value": 49, "unit": "kg"}
